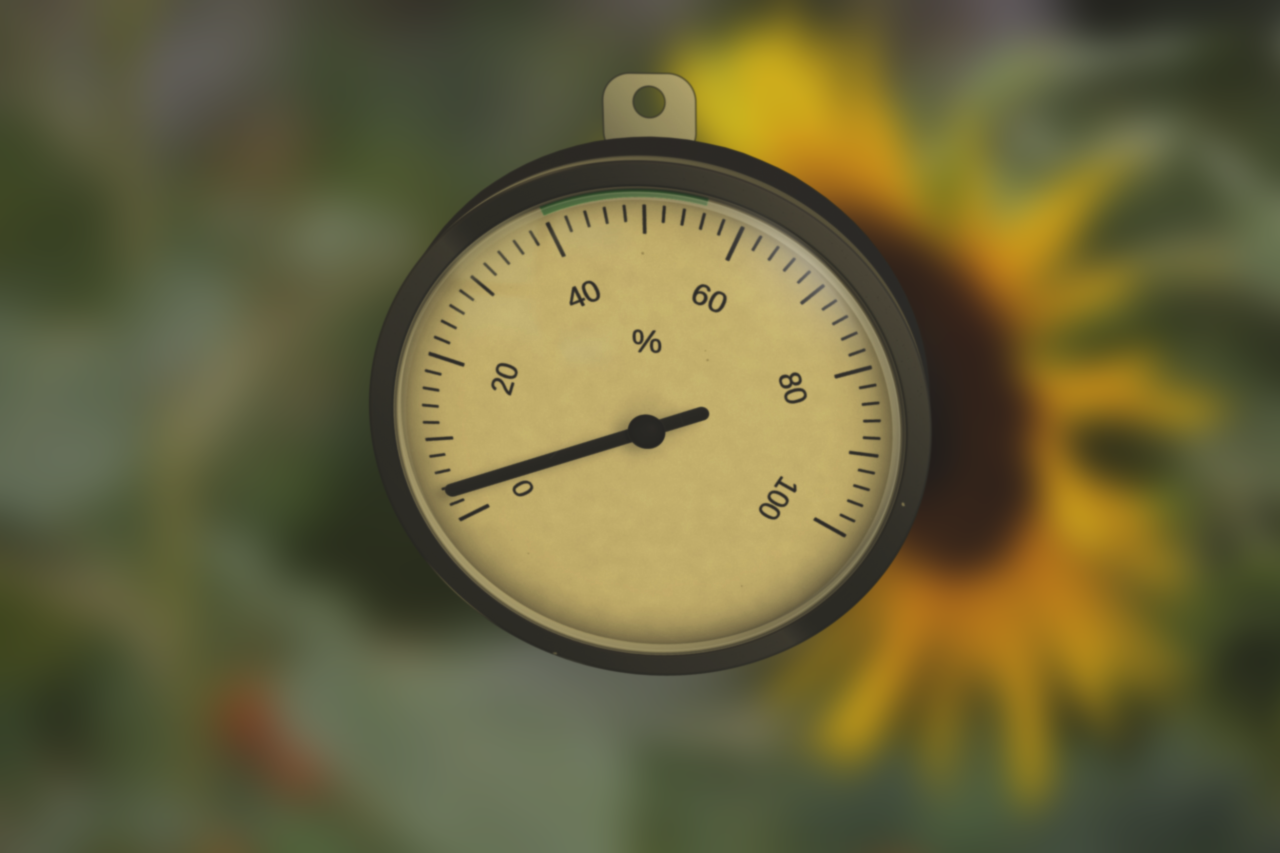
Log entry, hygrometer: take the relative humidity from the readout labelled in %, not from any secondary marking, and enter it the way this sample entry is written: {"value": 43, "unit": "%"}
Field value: {"value": 4, "unit": "%"}
